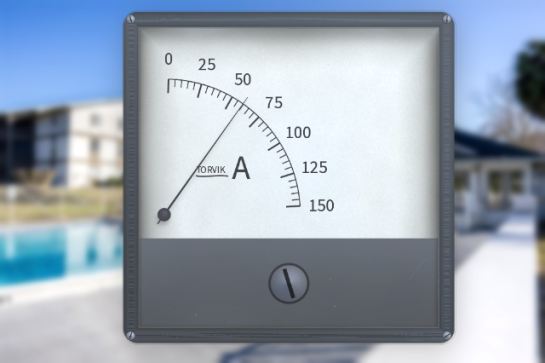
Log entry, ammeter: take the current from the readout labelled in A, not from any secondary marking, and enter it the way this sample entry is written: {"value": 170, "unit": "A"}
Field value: {"value": 60, "unit": "A"}
